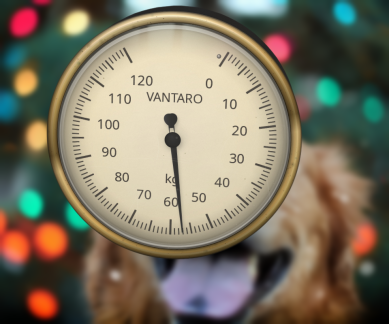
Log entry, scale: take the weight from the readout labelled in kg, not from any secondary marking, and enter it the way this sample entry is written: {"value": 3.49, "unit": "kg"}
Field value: {"value": 57, "unit": "kg"}
